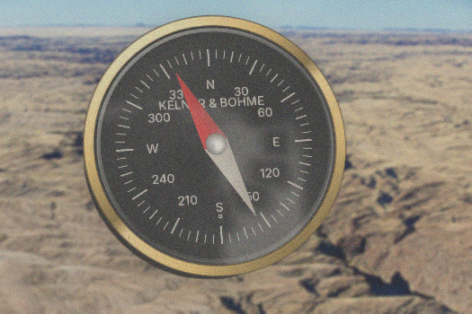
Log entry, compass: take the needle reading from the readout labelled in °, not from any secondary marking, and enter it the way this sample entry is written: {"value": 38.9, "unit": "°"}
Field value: {"value": 335, "unit": "°"}
